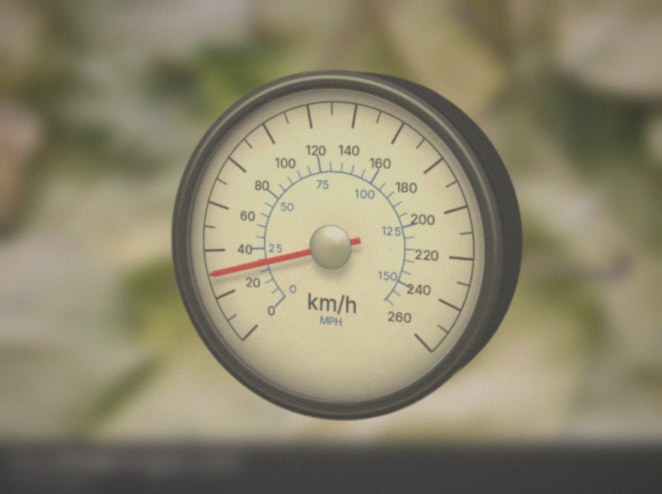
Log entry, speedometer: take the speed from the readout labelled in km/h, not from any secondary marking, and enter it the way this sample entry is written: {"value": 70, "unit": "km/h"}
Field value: {"value": 30, "unit": "km/h"}
